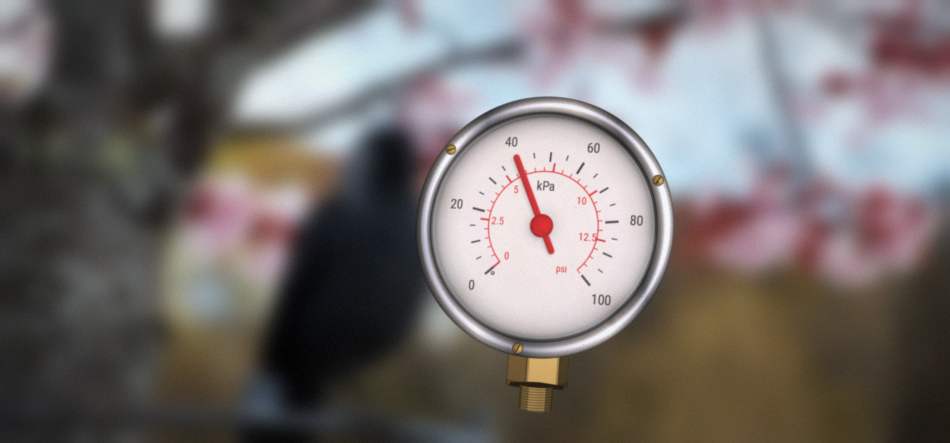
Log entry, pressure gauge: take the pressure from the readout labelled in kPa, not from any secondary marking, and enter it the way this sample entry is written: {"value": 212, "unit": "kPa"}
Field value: {"value": 40, "unit": "kPa"}
